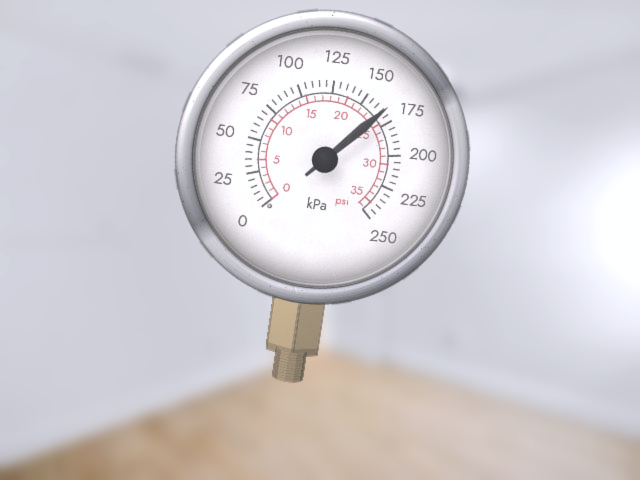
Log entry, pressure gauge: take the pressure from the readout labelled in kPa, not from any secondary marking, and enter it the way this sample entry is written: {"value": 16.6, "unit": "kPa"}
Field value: {"value": 165, "unit": "kPa"}
